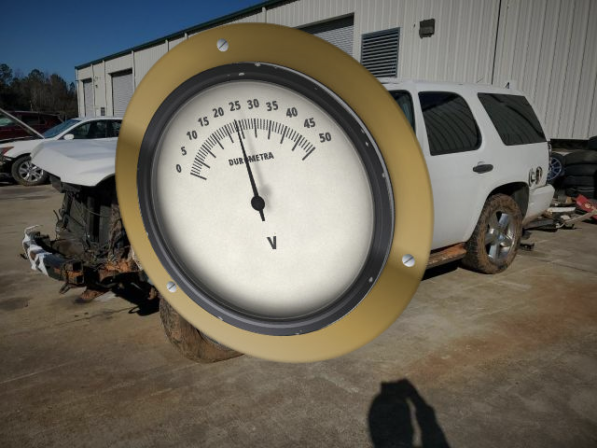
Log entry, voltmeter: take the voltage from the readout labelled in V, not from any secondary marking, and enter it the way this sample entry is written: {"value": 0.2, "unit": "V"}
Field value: {"value": 25, "unit": "V"}
